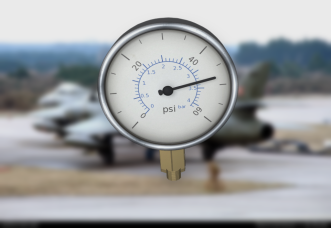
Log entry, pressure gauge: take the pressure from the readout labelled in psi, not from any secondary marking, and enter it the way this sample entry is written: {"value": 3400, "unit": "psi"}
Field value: {"value": 47.5, "unit": "psi"}
